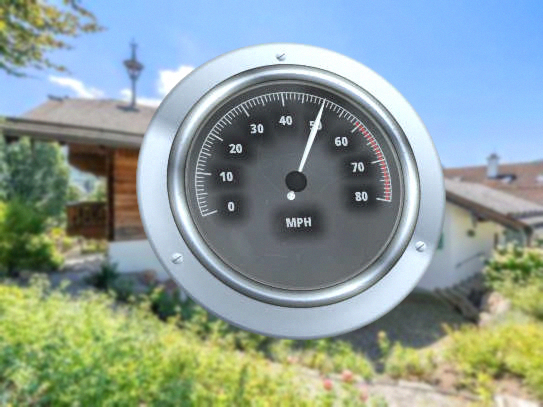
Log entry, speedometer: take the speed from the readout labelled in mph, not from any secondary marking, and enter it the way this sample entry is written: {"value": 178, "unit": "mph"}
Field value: {"value": 50, "unit": "mph"}
